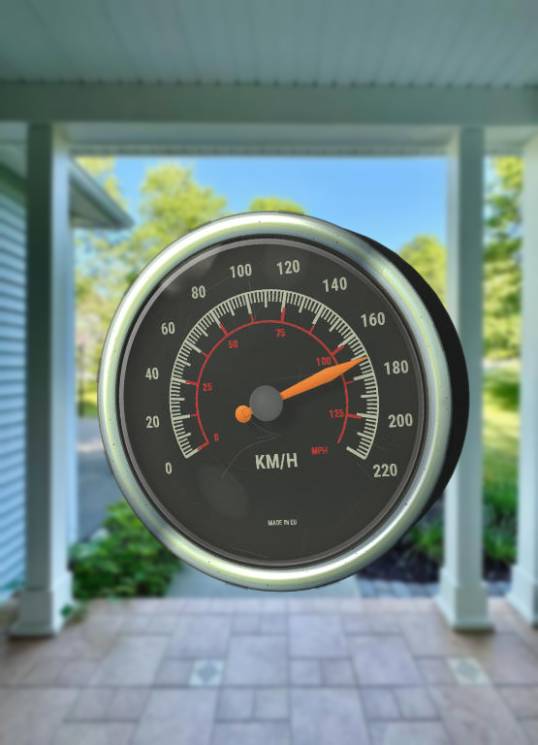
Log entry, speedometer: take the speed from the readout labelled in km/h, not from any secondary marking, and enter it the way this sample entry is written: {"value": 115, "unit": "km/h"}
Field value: {"value": 172, "unit": "km/h"}
